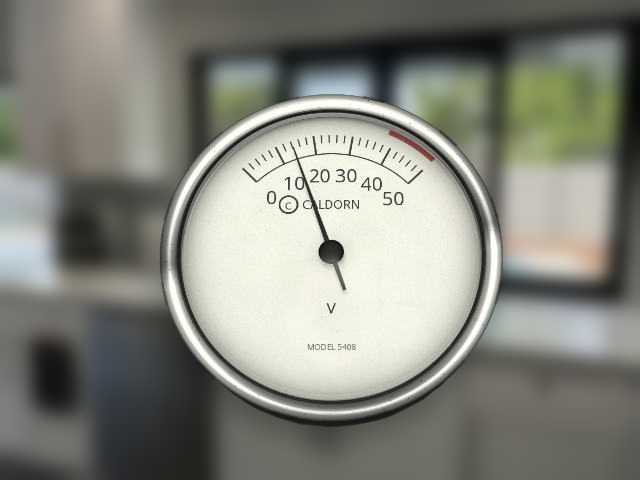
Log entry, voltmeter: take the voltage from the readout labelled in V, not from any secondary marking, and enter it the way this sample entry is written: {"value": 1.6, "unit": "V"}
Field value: {"value": 14, "unit": "V"}
